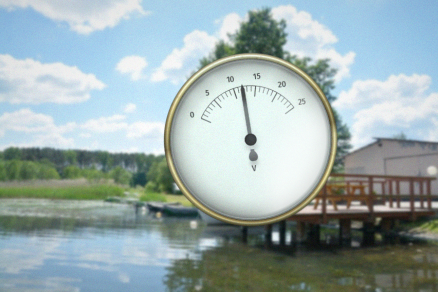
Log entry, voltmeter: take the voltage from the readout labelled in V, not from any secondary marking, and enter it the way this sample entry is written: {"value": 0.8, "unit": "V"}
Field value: {"value": 12, "unit": "V"}
